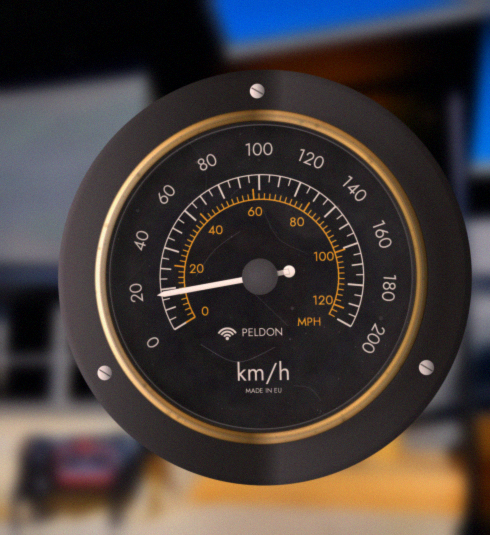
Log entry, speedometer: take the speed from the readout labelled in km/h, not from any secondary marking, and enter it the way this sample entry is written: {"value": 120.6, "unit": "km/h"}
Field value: {"value": 17.5, "unit": "km/h"}
